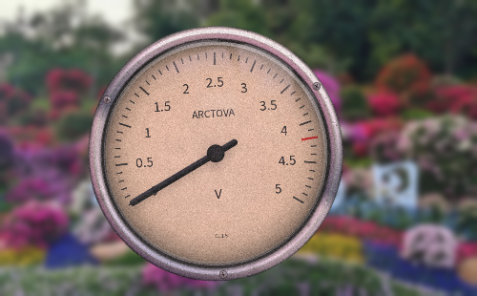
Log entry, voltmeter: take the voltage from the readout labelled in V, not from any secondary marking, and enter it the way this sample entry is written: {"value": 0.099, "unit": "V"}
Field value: {"value": 0, "unit": "V"}
